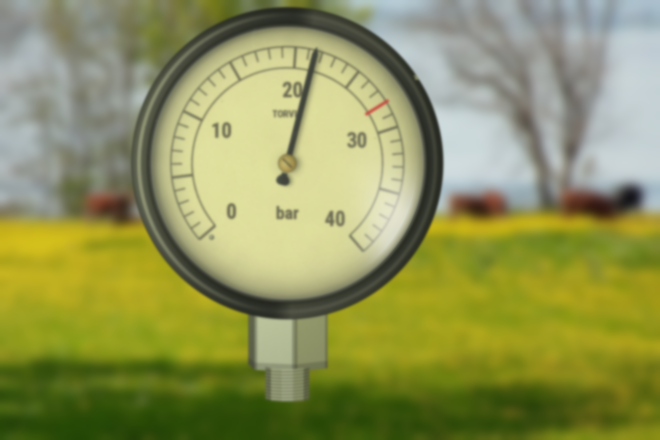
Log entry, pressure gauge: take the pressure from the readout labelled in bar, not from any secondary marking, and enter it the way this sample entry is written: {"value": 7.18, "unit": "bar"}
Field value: {"value": 21.5, "unit": "bar"}
